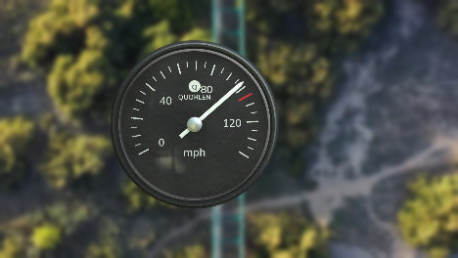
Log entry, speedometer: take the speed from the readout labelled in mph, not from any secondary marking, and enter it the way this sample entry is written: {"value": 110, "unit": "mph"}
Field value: {"value": 97.5, "unit": "mph"}
